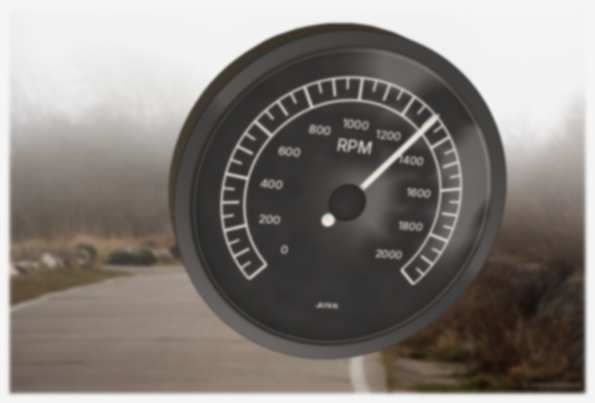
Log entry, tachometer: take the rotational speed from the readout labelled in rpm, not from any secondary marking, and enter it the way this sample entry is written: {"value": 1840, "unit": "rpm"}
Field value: {"value": 1300, "unit": "rpm"}
